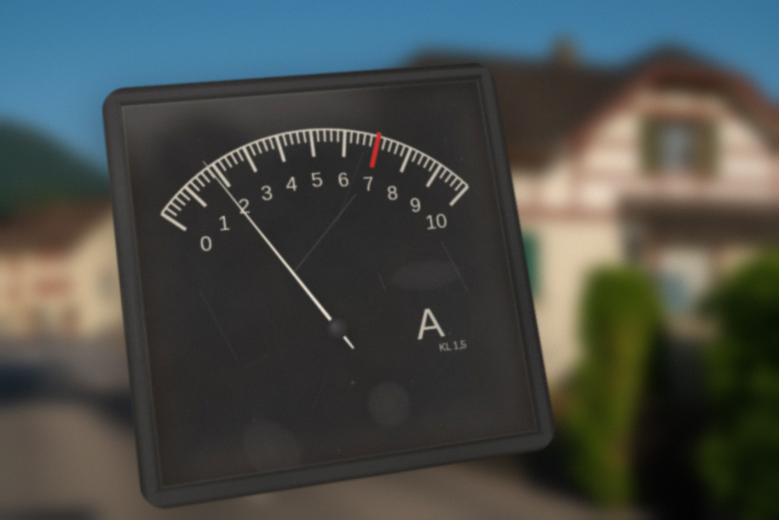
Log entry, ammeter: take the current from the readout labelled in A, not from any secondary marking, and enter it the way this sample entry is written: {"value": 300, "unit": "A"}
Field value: {"value": 1.8, "unit": "A"}
